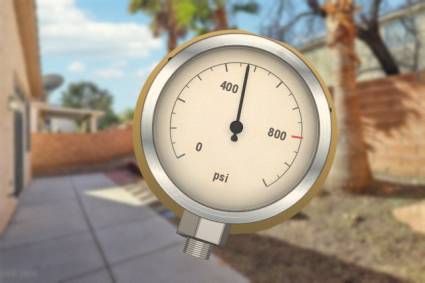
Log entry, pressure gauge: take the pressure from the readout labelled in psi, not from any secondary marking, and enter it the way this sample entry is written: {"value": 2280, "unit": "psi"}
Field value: {"value": 475, "unit": "psi"}
